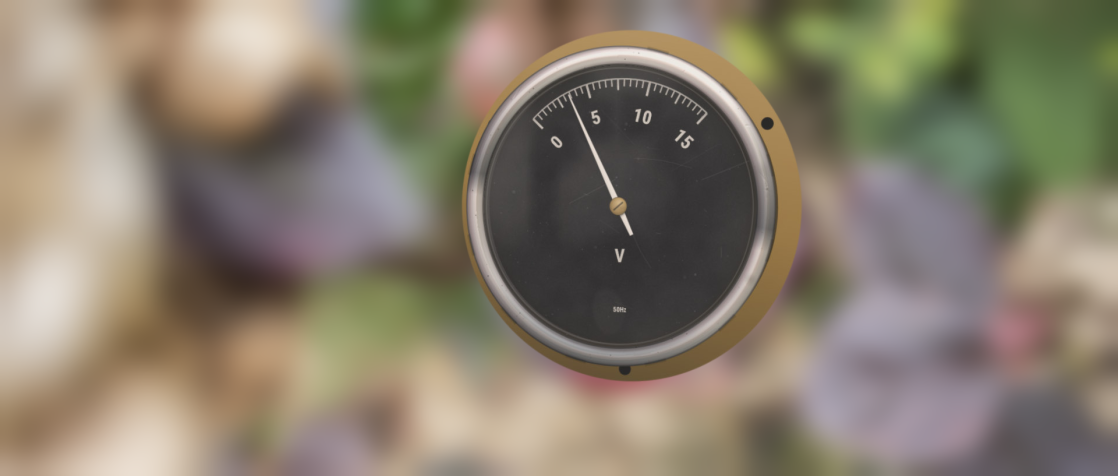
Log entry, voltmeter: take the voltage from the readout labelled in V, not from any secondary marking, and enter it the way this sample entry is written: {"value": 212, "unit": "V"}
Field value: {"value": 3.5, "unit": "V"}
